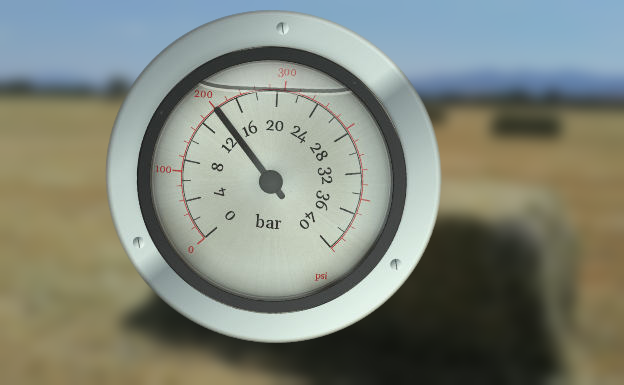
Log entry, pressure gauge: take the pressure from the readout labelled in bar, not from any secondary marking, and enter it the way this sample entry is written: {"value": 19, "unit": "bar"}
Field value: {"value": 14, "unit": "bar"}
